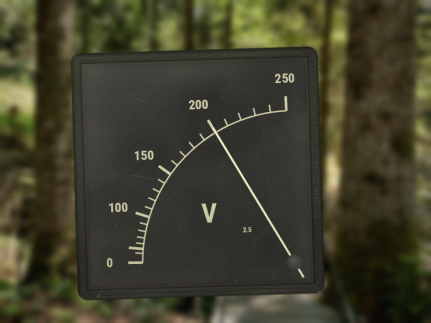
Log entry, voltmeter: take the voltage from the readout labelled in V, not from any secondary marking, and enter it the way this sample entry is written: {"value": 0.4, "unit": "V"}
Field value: {"value": 200, "unit": "V"}
